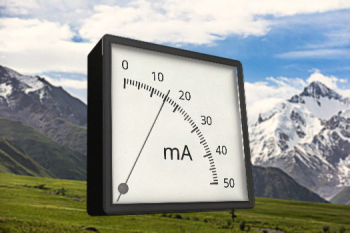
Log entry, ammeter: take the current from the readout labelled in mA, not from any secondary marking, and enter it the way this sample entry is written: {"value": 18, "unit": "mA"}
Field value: {"value": 15, "unit": "mA"}
